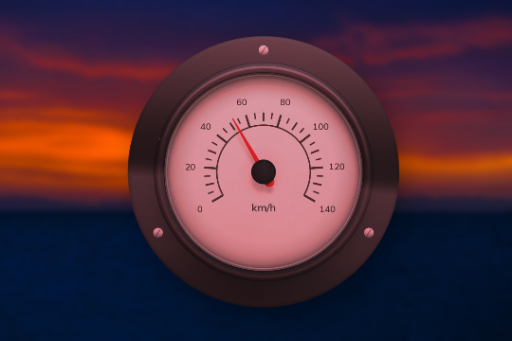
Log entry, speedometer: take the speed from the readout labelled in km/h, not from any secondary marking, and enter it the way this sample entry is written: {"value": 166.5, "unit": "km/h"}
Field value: {"value": 52.5, "unit": "km/h"}
